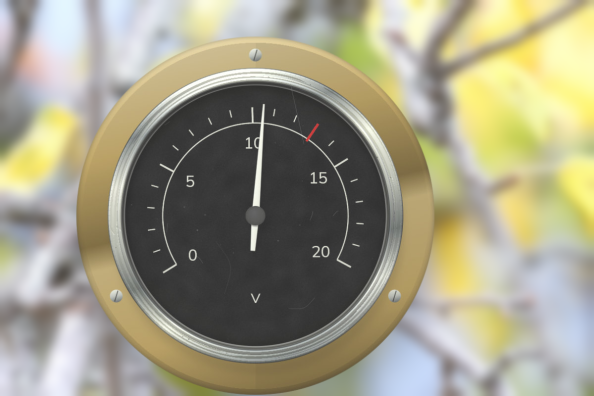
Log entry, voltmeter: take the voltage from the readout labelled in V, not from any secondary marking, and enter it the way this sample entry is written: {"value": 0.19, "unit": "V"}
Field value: {"value": 10.5, "unit": "V"}
